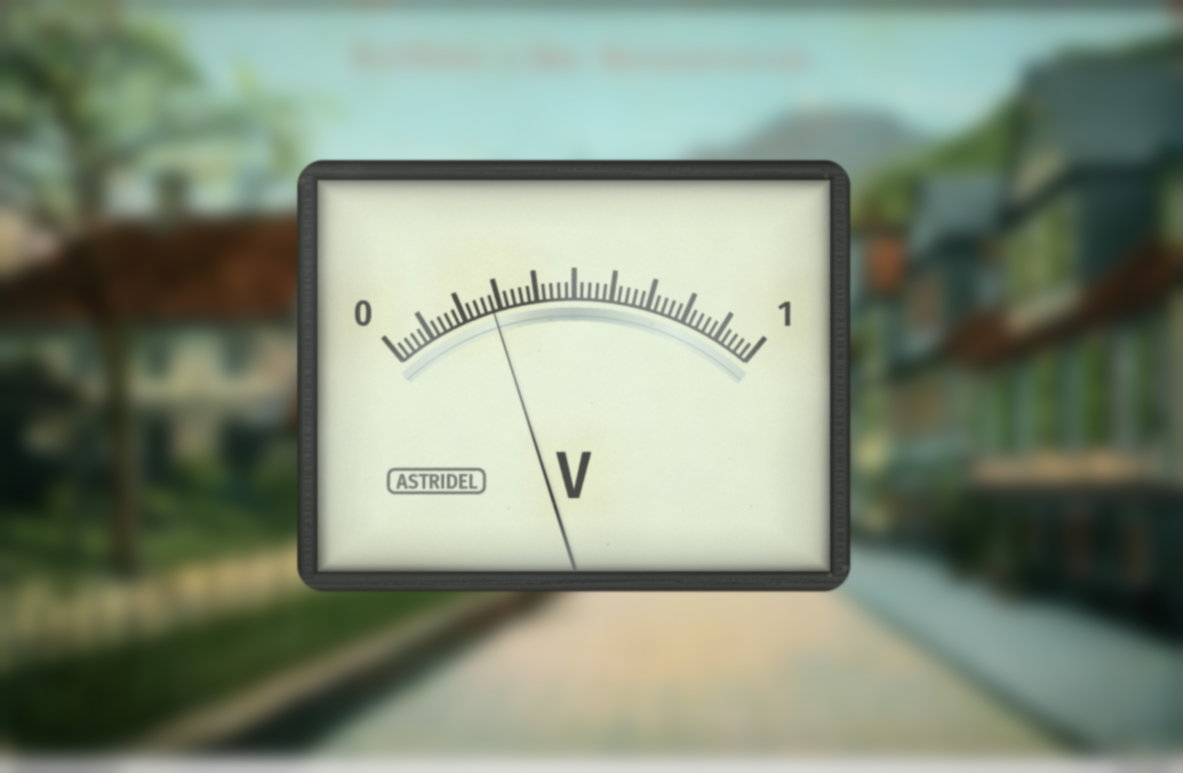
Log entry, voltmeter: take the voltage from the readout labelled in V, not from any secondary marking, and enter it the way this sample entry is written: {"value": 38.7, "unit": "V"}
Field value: {"value": 0.28, "unit": "V"}
